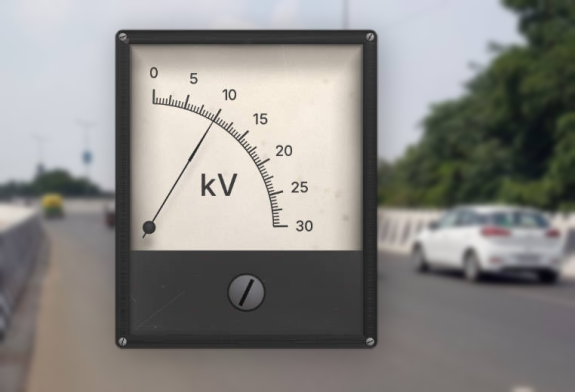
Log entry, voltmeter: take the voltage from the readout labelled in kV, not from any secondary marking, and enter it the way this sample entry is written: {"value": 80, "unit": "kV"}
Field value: {"value": 10, "unit": "kV"}
